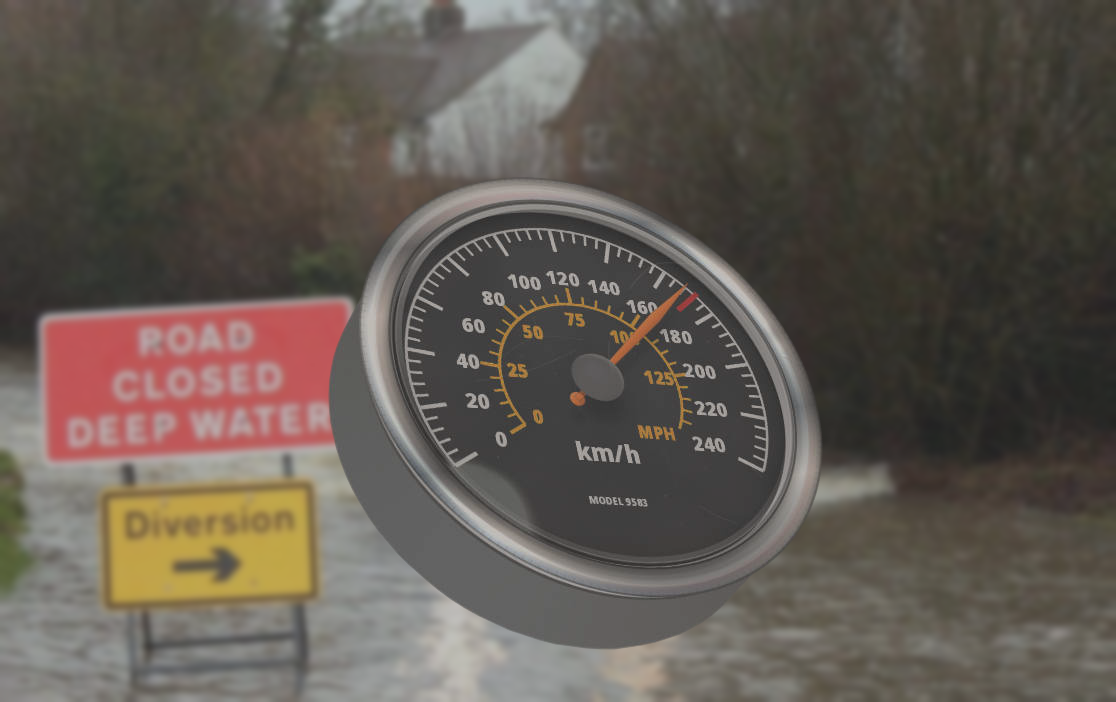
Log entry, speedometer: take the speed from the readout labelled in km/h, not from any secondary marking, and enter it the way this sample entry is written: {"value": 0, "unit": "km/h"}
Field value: {"value": 168, "unit": "km/h"}
